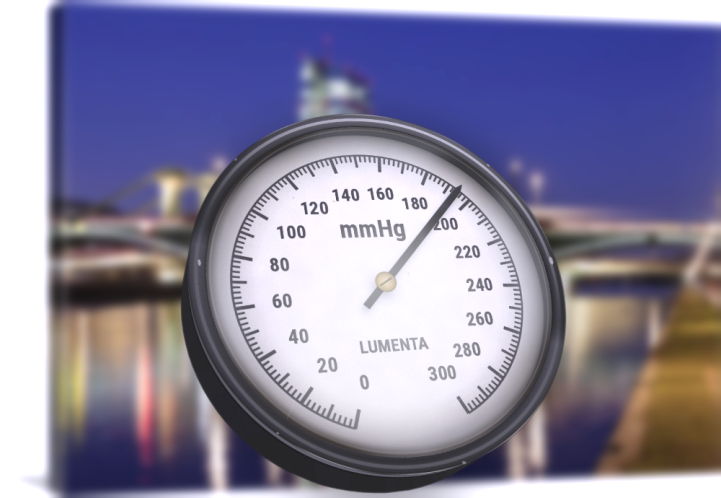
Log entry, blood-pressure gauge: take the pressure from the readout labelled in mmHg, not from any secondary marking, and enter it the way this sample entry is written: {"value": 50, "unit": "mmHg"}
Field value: {"value": 194, "unit": "mmHg"}
